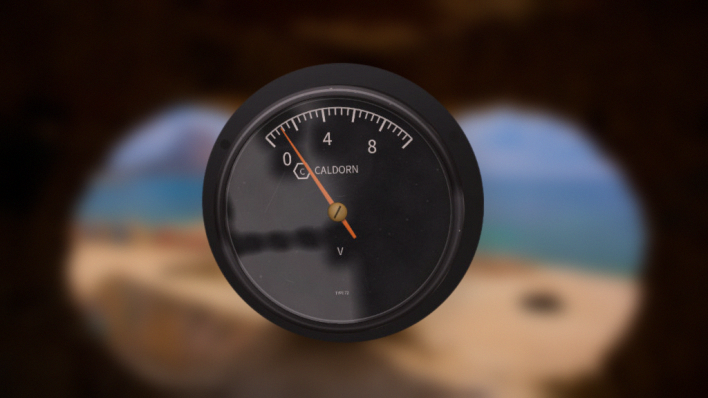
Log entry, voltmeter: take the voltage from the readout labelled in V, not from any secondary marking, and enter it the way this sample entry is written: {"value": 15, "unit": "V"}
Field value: {"value": 1.2, "unit": "V"}
